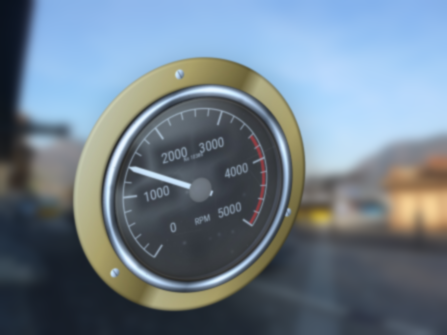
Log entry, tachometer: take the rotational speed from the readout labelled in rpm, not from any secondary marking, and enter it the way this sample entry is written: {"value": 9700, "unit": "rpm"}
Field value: {"value": 1400, "unit": "rpm"}
